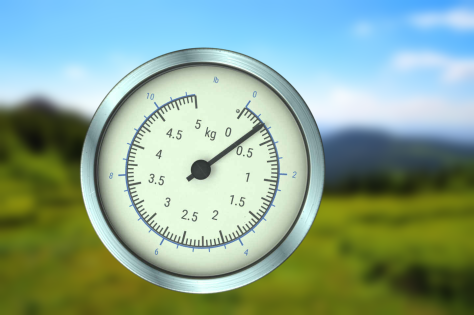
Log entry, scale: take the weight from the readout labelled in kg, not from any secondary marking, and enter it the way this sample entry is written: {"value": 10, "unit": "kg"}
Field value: {"value": 0.3, "unit": "kg"}
